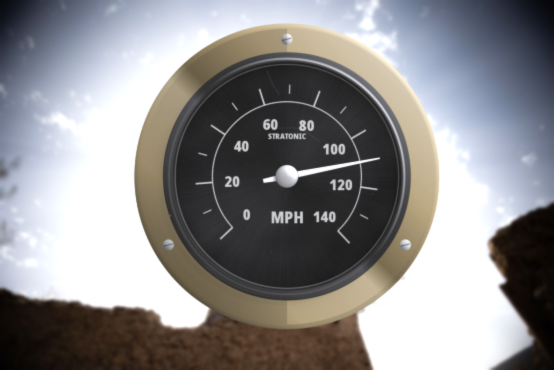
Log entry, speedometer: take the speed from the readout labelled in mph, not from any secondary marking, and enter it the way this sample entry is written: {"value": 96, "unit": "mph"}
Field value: {"value": 110, "unit": "mph"}
